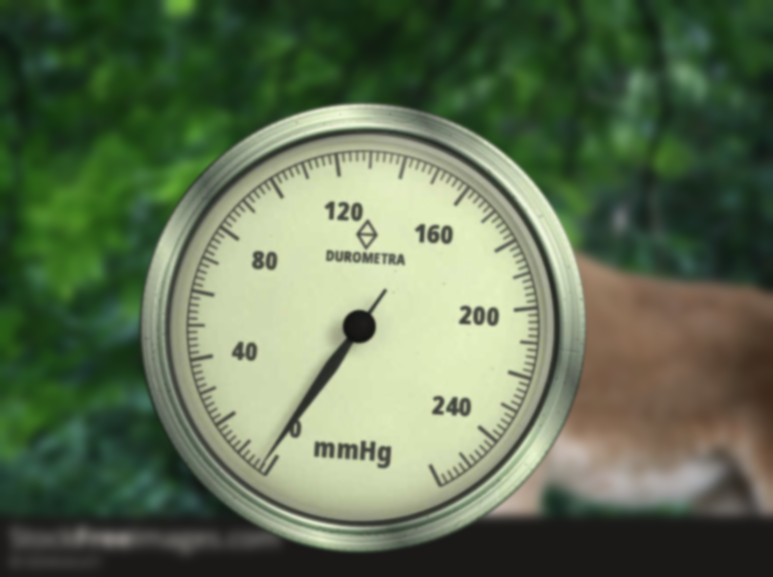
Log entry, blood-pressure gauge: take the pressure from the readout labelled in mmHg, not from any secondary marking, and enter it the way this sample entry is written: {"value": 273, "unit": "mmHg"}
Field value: {"value": 2, "unit": "mmHg"}
